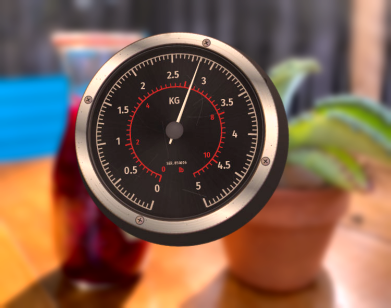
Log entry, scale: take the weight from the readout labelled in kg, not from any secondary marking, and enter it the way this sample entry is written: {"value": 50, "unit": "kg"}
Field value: {"value": 2.85, "unit": "kg"}
